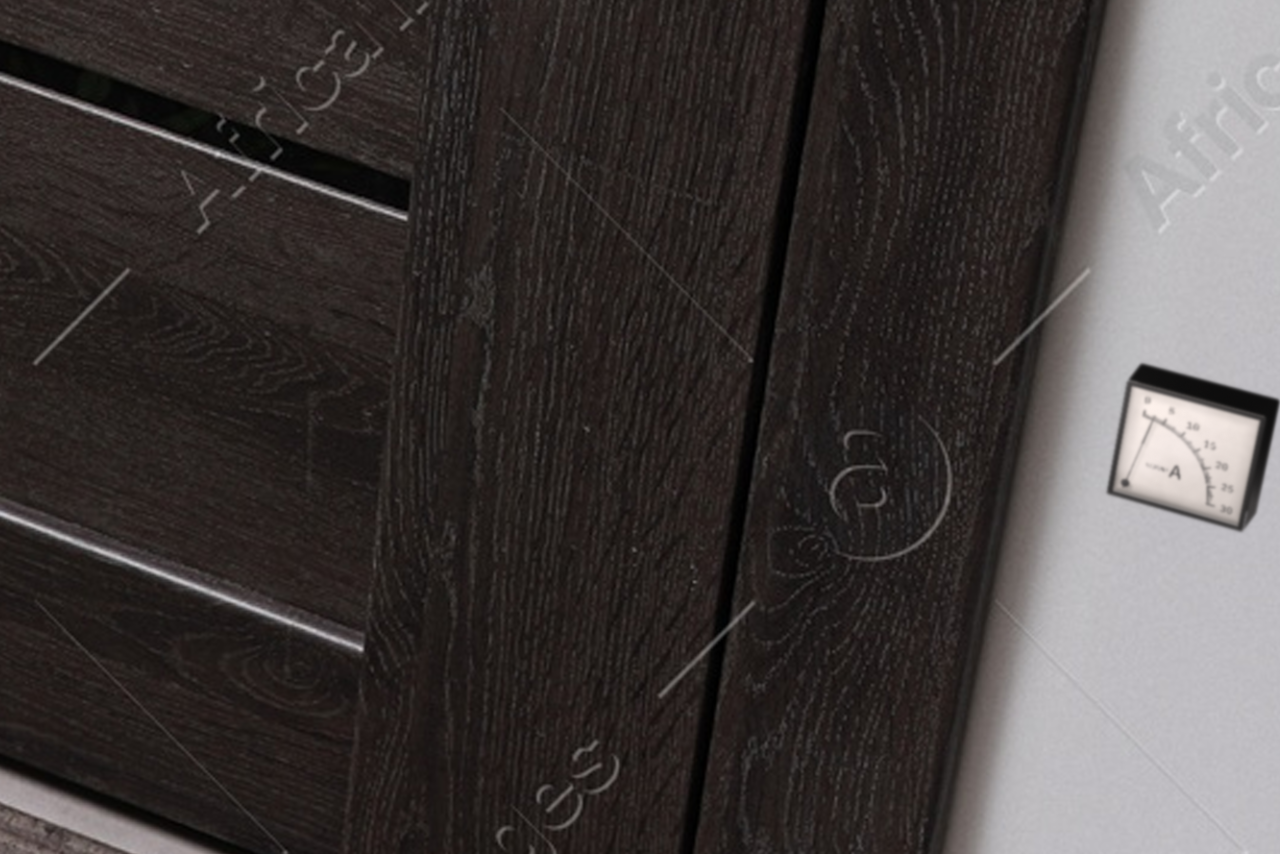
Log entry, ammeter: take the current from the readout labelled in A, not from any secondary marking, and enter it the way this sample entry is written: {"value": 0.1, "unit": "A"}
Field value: {"value": 2.5, "unit": "A"}
